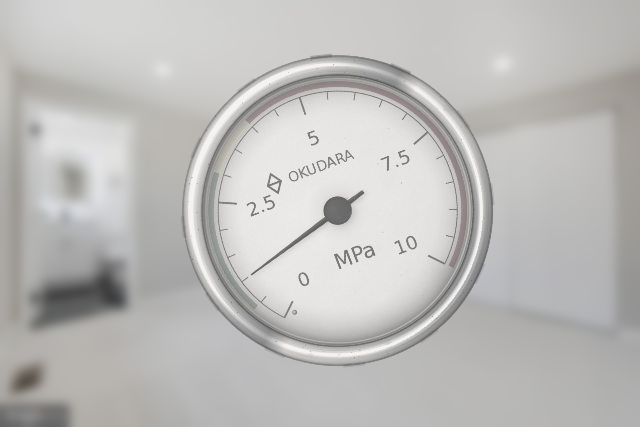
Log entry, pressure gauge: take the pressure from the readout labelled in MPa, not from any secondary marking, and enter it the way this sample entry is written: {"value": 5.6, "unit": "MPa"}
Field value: {"value": 1, "unit": "MPa"}
